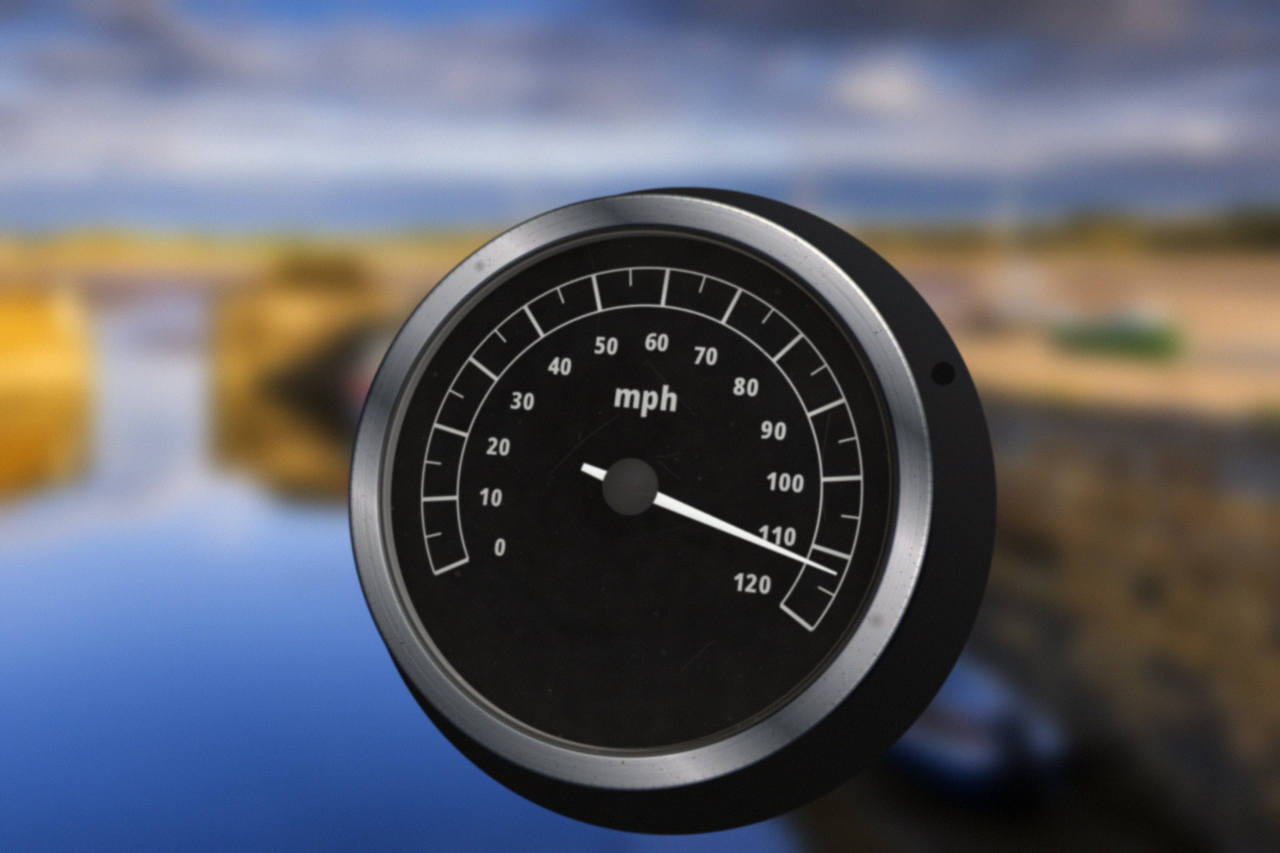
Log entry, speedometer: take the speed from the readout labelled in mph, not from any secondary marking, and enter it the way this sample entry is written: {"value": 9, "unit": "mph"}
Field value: {"value": 112.5, "unit": "mph"}
